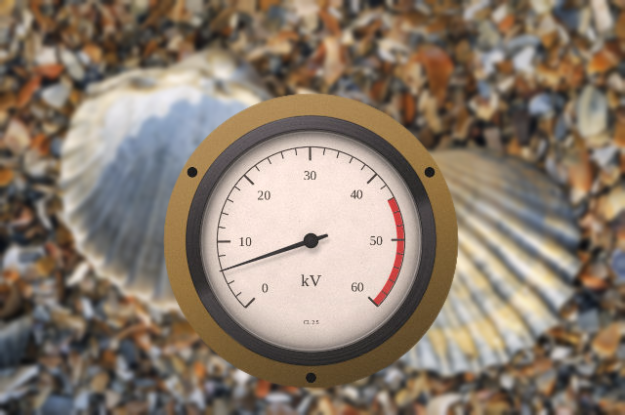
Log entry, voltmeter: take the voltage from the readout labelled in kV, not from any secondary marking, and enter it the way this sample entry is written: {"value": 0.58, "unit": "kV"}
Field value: {"value": 6, "unit": "kV"}
